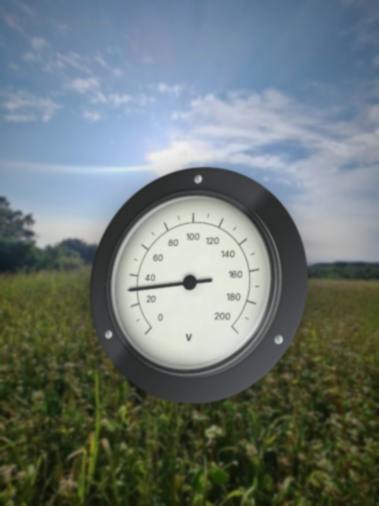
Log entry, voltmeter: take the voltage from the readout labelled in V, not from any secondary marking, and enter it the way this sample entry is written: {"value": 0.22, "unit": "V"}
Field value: {"value": 30, "unit": "V"}
